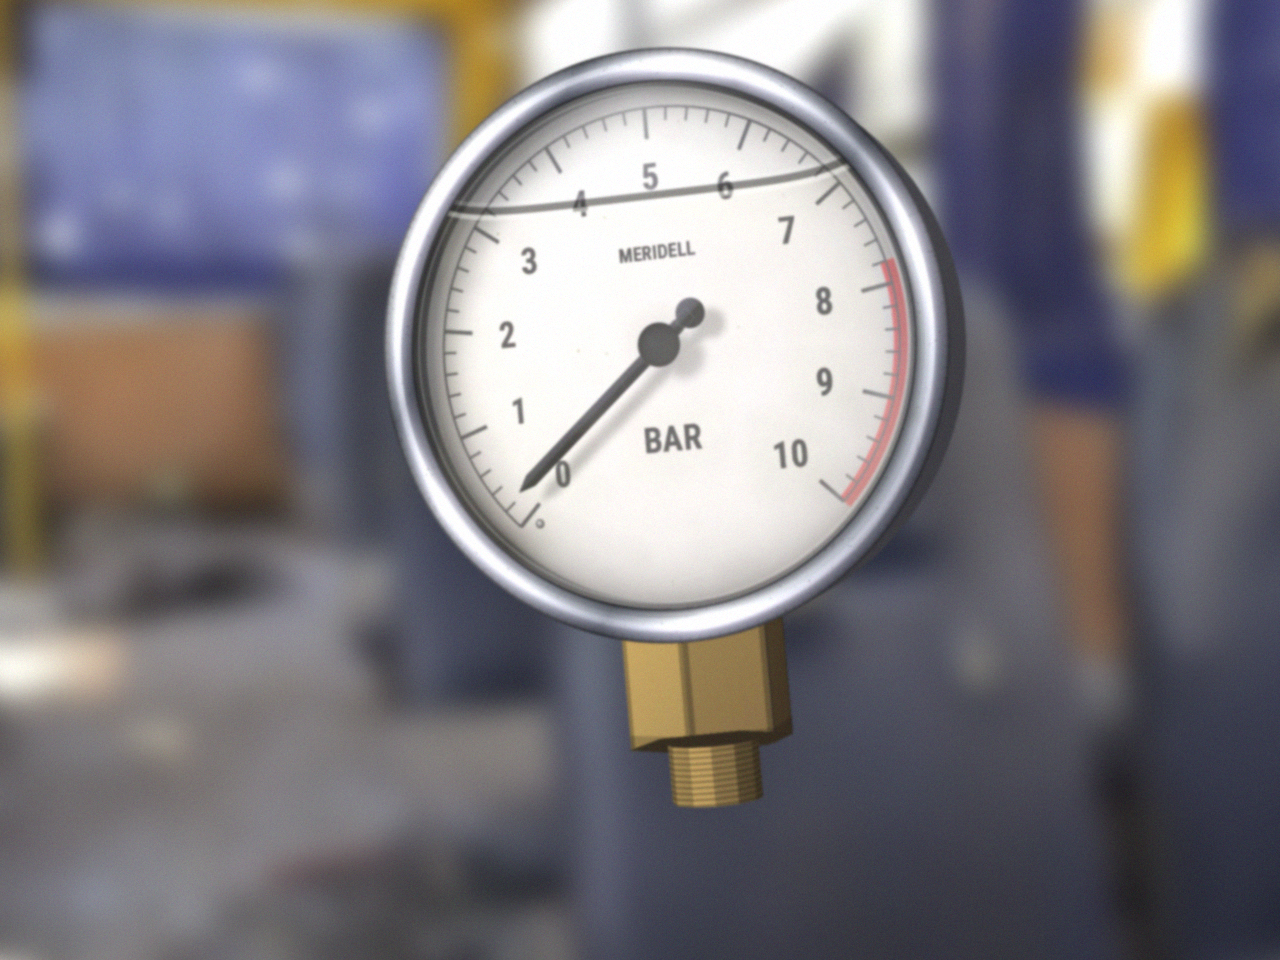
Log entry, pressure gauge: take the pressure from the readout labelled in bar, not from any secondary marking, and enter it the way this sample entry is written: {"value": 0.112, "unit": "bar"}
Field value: {"value": 0.2, "unit": "bar"}
